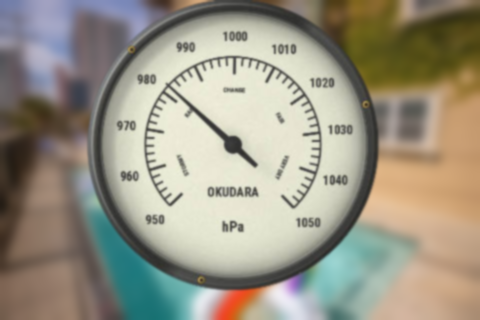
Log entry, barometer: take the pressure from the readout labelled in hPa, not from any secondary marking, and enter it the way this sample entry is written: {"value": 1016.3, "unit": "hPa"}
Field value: {"value": 982, "unit": "hPa"}
